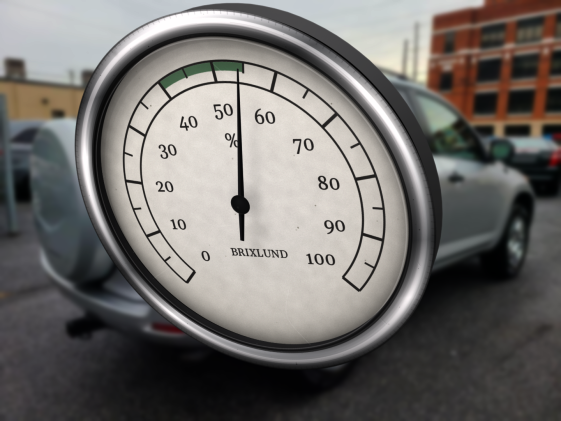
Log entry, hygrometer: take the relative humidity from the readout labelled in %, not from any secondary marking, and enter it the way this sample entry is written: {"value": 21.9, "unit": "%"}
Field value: {"value": 55, "unit": "%"}
